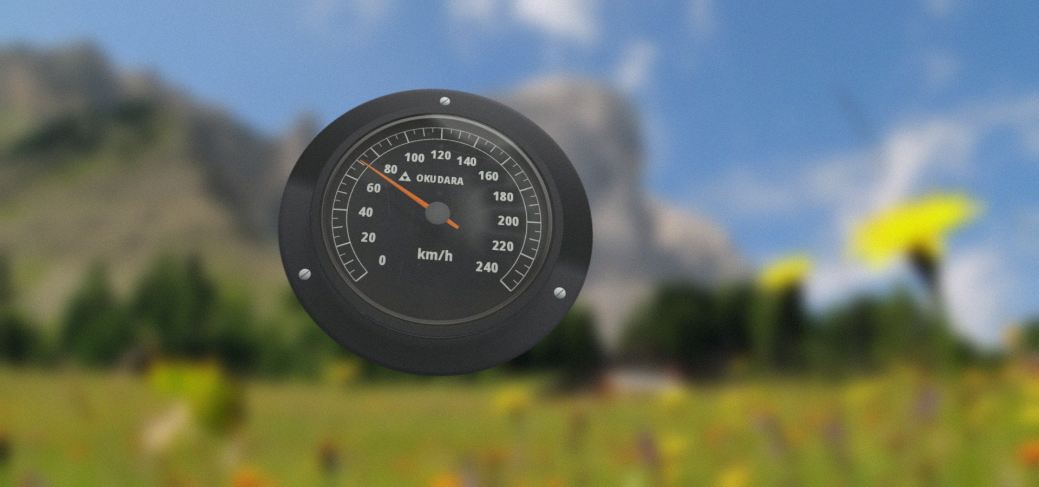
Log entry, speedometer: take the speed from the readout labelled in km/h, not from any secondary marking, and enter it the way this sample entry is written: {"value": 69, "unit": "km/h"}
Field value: {"value": 70, "unit": "km/h"}
